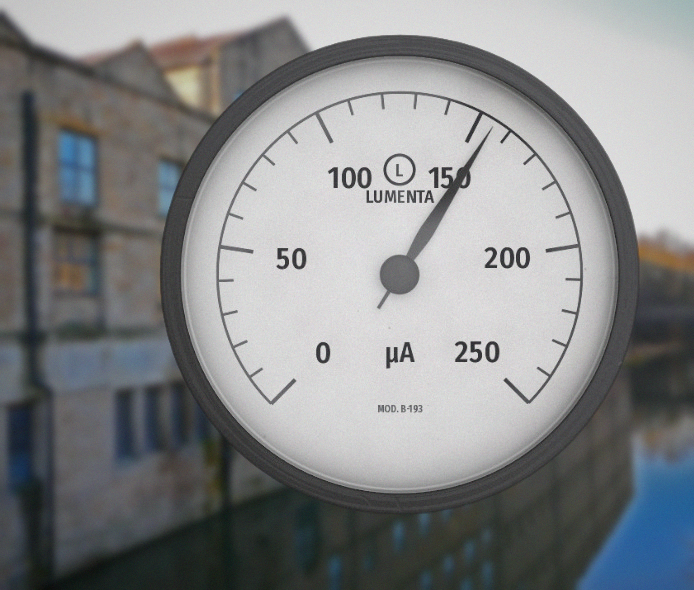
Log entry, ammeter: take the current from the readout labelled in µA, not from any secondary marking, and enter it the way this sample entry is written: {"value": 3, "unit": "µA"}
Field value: {"value": 155, "unit": "µA"}
